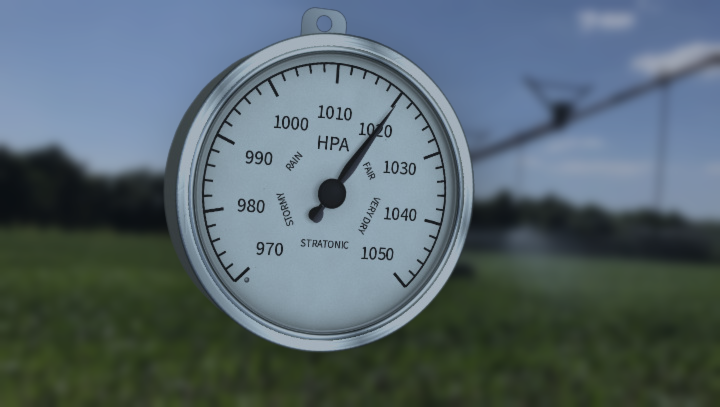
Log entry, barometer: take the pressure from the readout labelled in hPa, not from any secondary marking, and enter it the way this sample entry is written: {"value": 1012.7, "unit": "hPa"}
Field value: {"value": 1020, "unit": "hPa"}
